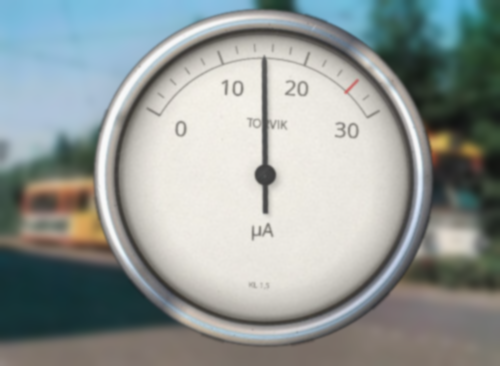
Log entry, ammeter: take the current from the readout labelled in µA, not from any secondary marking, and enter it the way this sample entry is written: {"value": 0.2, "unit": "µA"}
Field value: {"value": 15, "unit": "µA"}
